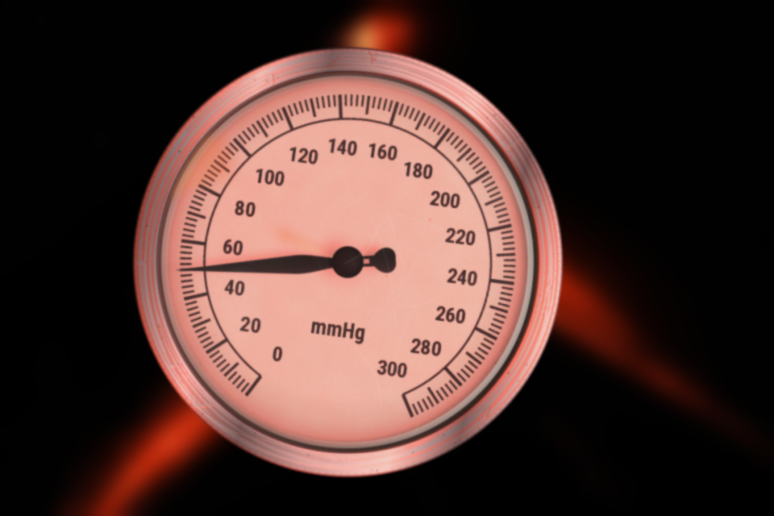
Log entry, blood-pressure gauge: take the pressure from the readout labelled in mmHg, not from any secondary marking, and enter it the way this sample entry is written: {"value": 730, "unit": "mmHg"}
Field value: {"value": 50, "unit": "mmHg"}
